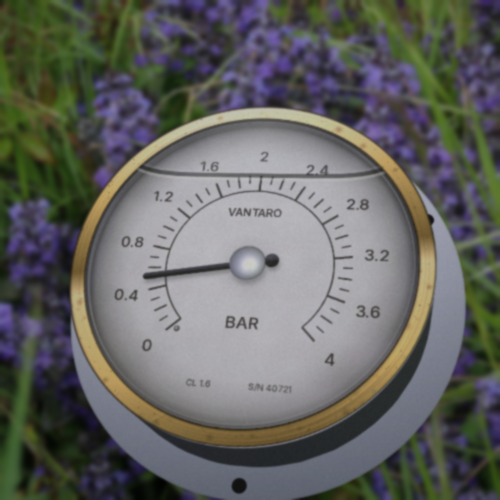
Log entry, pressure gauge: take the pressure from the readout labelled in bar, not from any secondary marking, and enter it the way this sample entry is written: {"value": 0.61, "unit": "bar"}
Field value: {"value": 0.5, "unit": "bar"}
